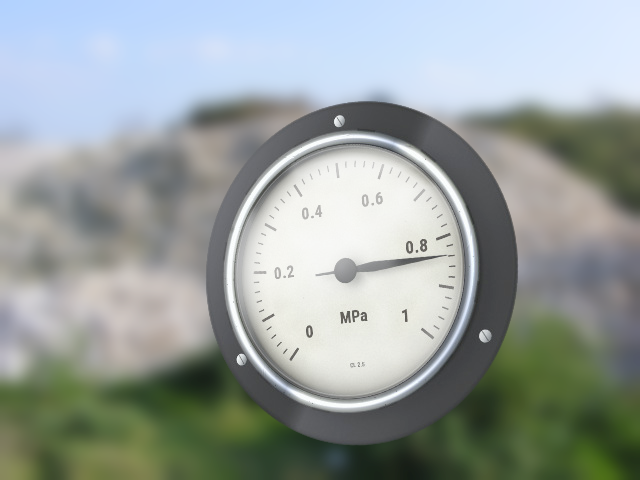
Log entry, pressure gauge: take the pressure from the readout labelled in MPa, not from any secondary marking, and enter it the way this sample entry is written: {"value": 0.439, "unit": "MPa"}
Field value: {"value": 0.84, "unit": "MPa"}
